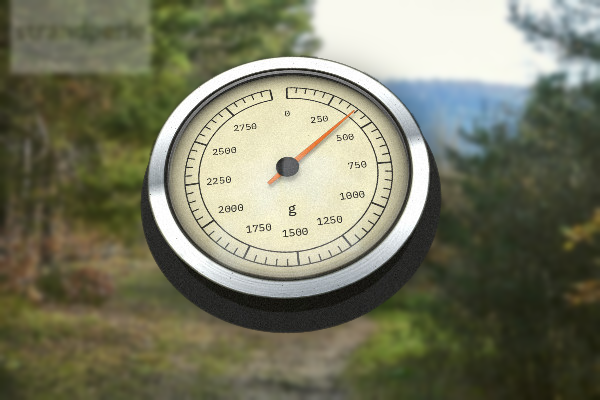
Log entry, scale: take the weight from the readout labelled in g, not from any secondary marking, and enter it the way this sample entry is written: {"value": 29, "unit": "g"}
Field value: {"value": 400, "unit": "g"}
